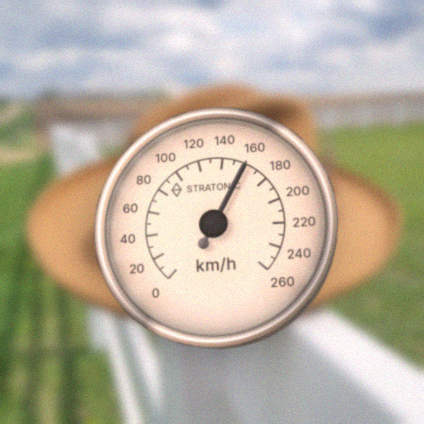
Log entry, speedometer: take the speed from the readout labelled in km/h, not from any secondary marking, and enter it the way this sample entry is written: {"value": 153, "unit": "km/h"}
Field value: {"value": 160, "unit": "km/h"}
